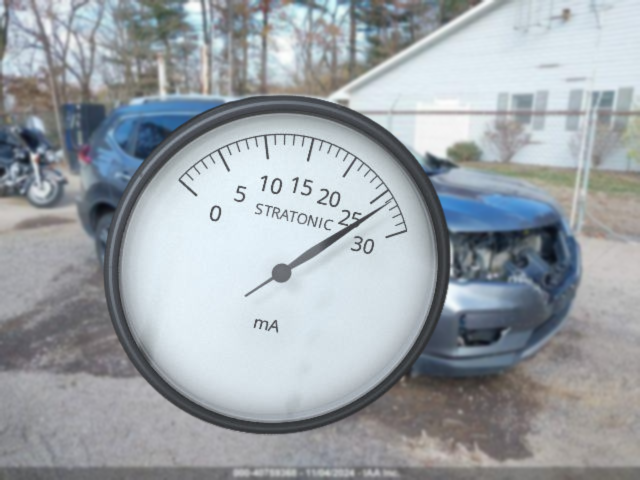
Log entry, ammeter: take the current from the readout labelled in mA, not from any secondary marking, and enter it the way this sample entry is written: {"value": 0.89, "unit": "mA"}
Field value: {"value": 26, "unit": "mA"}
